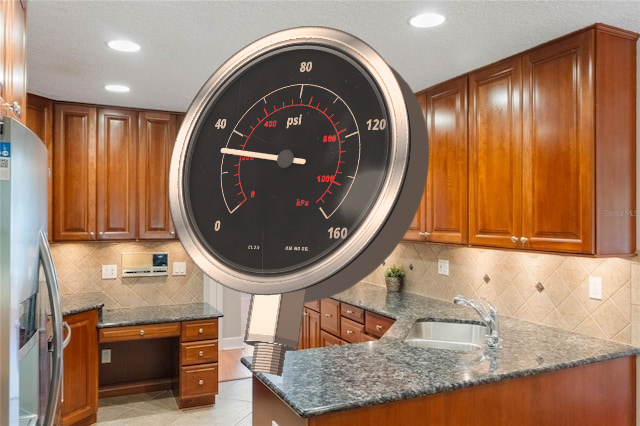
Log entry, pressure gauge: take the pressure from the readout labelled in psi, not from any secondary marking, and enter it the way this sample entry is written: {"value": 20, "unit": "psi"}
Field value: {"value": 30, "unit": "psi"}
